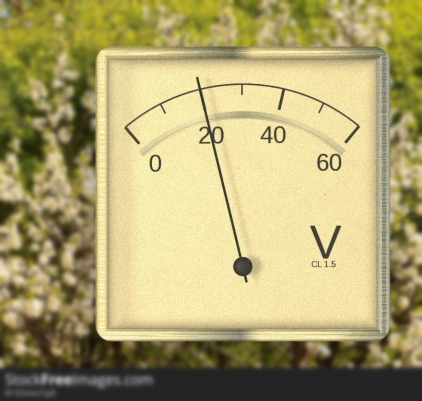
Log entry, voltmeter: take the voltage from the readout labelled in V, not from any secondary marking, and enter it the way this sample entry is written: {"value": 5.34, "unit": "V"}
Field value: {"value": 20, "unit": "V"}
